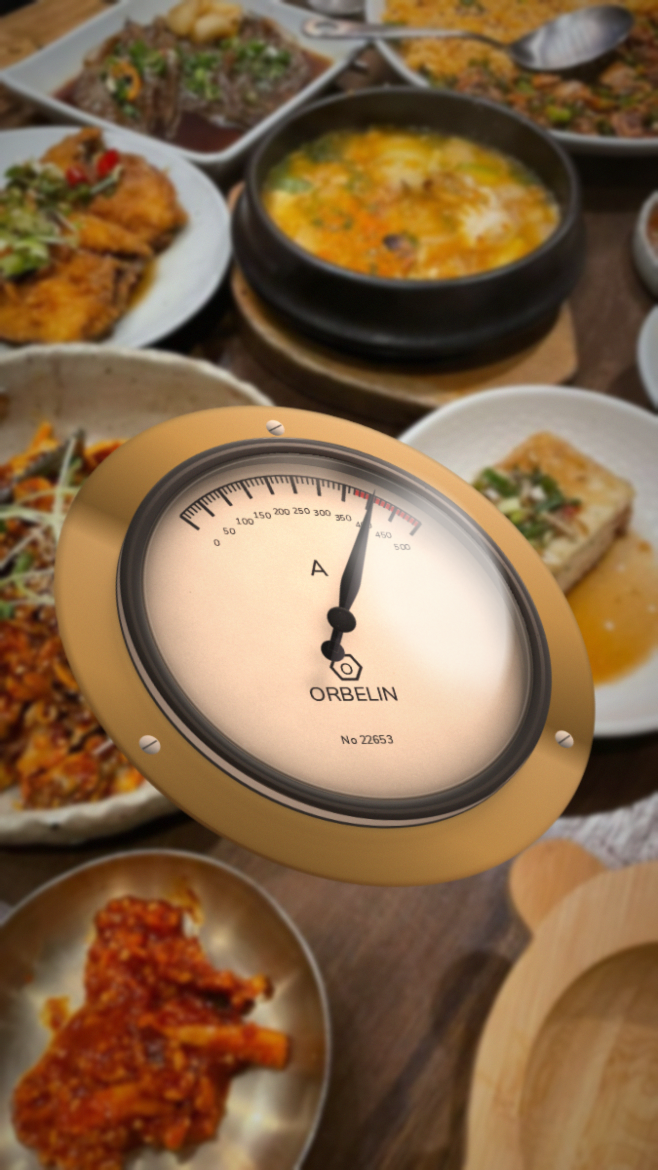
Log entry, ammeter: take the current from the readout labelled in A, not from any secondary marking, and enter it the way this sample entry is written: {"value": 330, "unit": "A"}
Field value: {"value": 400, "unit": "A"}
